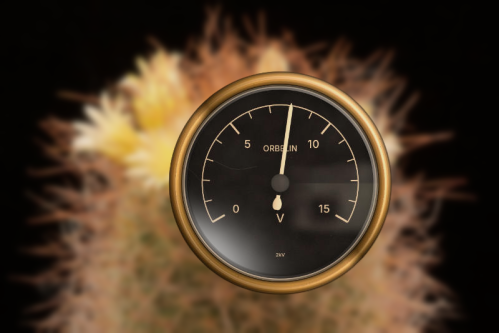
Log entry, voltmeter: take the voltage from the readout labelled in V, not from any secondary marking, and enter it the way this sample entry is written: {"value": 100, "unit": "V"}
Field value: {"value": 8, "unit": "V"}
